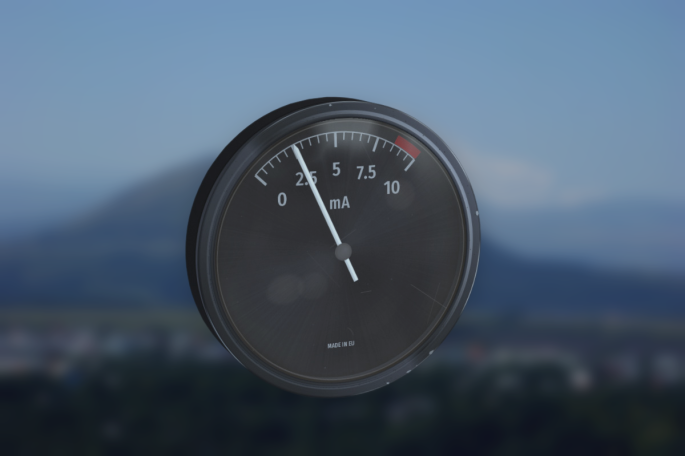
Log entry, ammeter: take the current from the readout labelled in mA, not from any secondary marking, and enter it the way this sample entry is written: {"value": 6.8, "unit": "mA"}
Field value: {"value": 2.5, "unit": "mA"}
